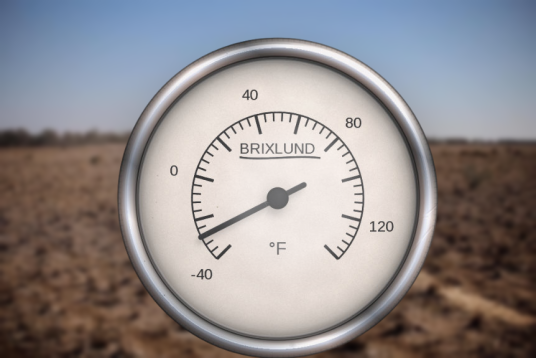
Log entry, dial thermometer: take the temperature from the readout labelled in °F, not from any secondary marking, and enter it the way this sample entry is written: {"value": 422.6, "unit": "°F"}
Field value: {"value": -28, "unit": "°F"}
